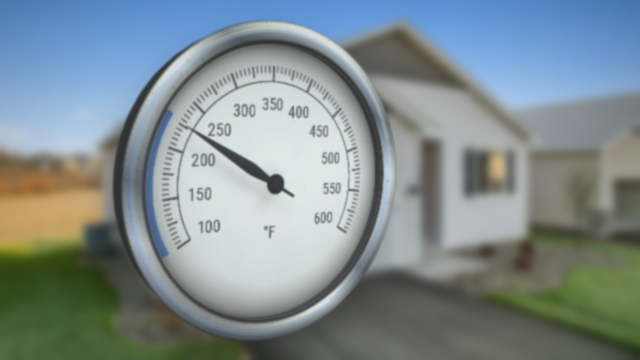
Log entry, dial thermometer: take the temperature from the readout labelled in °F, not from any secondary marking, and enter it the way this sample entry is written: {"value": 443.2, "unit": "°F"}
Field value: {"value": 225, "unit": "°F"}
